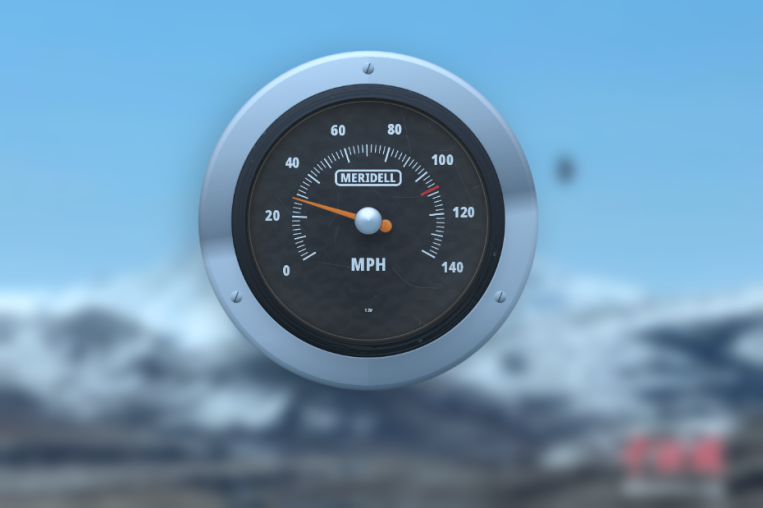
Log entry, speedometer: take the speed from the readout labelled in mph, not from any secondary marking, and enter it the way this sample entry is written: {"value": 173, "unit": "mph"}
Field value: {"value": 28, "unit": "mph"}
